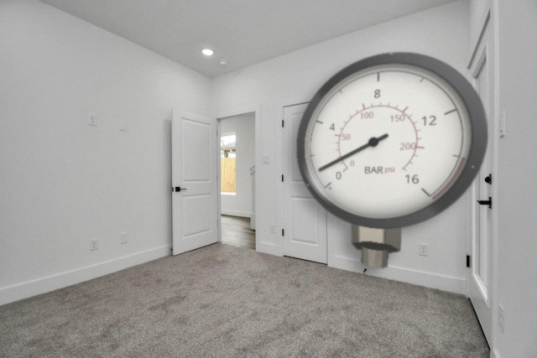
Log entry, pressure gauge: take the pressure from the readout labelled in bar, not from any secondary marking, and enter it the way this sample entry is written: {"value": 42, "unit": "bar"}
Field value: {"value": 1, "unit": "bar"}
